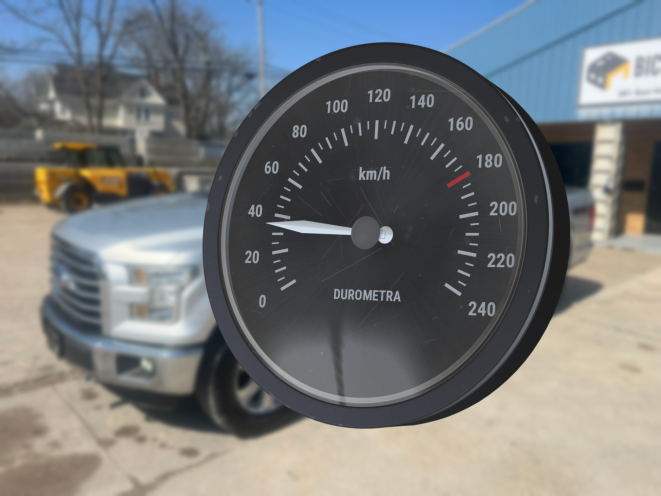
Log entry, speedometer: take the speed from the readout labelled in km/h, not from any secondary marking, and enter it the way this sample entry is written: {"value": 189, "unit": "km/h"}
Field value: {"value": 35, "unit": "km/h"}
